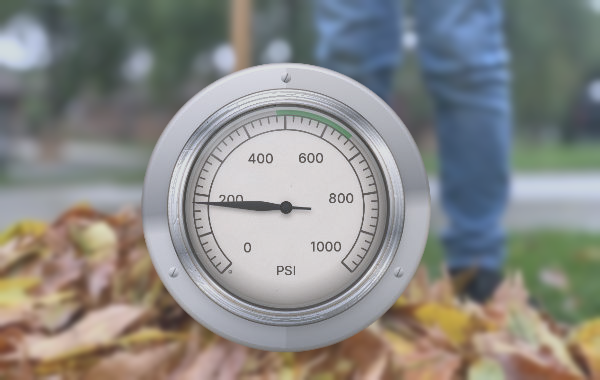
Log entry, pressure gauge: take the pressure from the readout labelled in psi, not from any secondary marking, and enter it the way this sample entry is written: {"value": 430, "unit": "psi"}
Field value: {"value": 180, "unit": "psi"}
